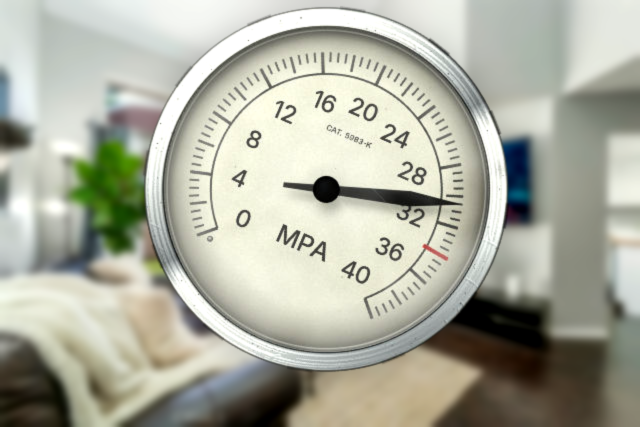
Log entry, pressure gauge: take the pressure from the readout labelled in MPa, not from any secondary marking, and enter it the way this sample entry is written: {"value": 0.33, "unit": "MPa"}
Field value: {"value": 30.5, "unit": "MPa"}
